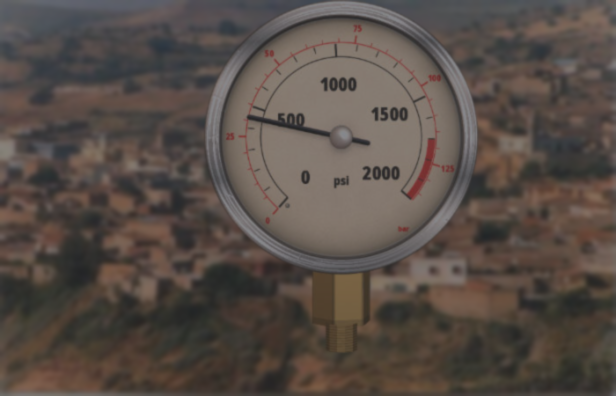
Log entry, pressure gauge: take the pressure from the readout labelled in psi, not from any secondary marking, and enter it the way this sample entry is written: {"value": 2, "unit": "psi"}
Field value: {"value": 450, "unit": "psi"}
